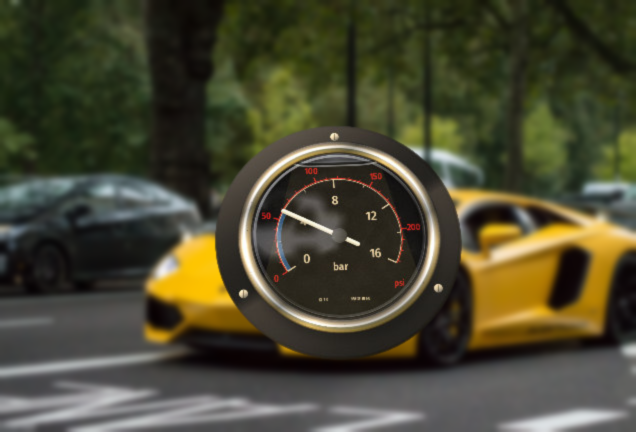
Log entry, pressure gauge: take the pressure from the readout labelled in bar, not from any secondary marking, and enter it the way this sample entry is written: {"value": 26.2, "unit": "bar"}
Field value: {"value": 4, "unit": "bar"}
